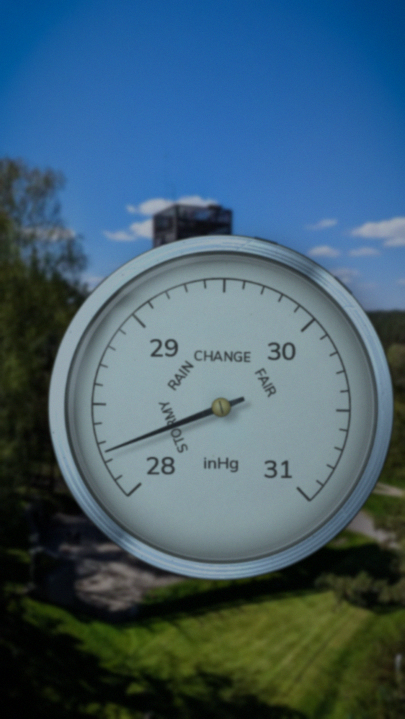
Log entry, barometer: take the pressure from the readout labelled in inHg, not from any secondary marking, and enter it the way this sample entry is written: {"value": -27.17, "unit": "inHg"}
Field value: {"value": 28.25, "unit": "inHg"}
